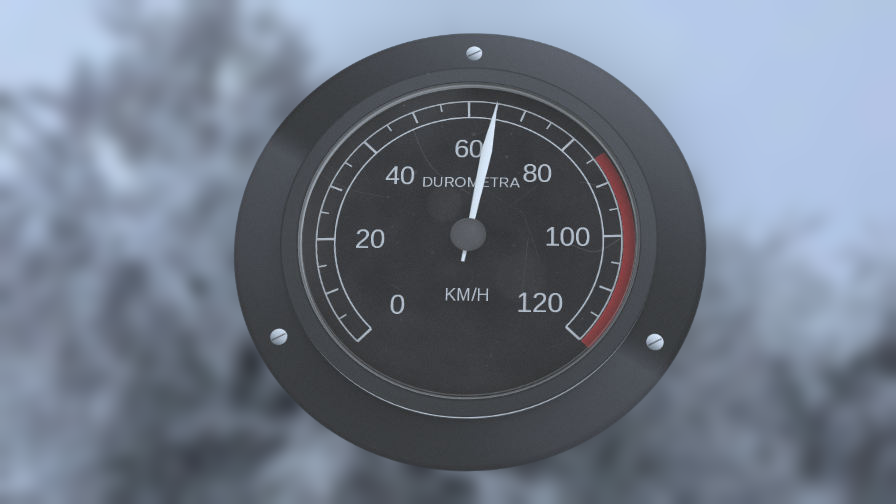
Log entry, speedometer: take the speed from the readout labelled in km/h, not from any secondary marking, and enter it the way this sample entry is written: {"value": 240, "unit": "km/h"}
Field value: {"value": 65, "unit": "km/h"}
